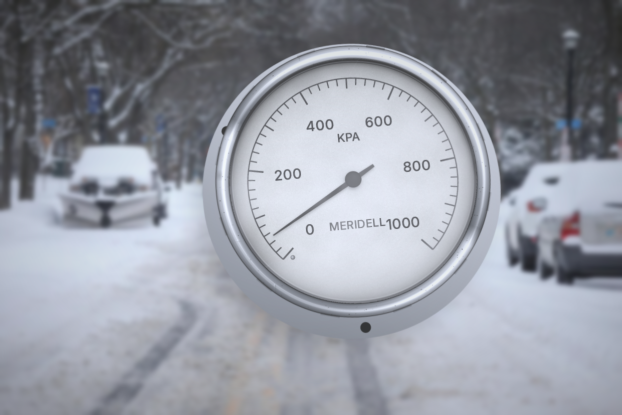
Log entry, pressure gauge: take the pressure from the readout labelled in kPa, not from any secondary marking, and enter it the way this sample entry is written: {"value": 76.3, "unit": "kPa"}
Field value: {"value": 50, "unit": "kPa"}
